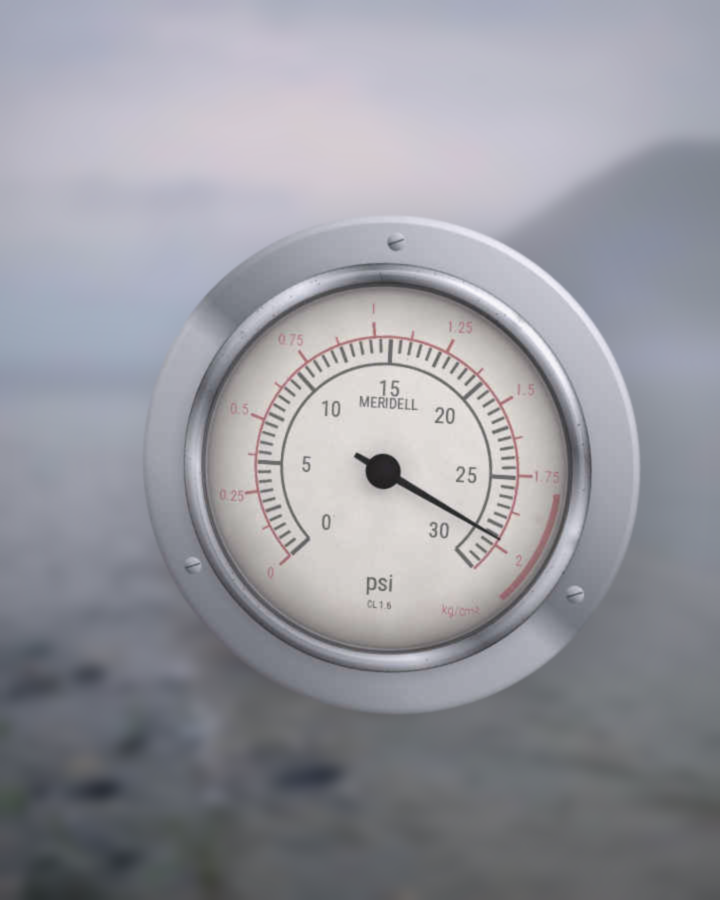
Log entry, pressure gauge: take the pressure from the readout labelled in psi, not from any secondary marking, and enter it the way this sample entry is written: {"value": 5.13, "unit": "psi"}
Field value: {"value": 28, "unit": "psi"}
